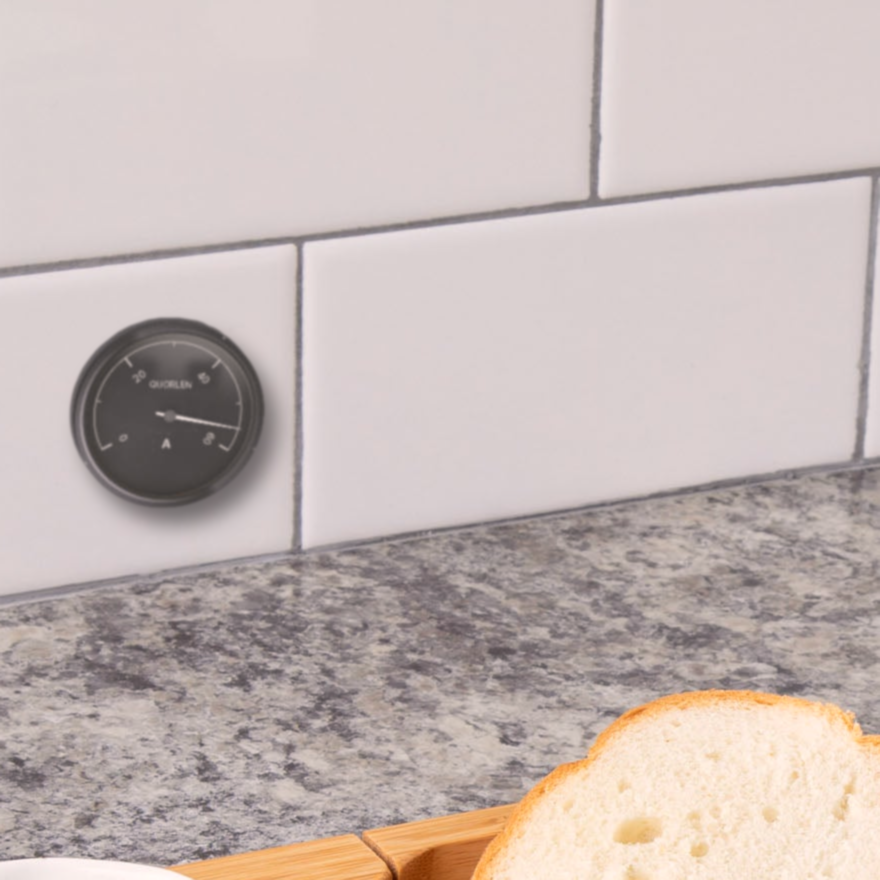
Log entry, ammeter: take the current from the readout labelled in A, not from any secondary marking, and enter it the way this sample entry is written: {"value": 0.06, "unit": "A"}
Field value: {"value": 55, "unit": "A"}
